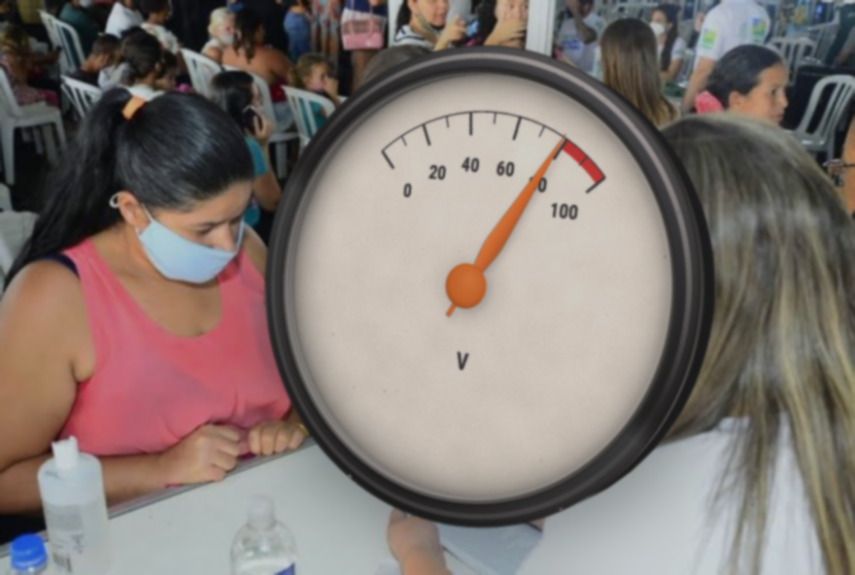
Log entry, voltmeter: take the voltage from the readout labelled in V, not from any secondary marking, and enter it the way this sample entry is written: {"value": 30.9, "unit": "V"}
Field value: {"value": 80, "unit": "V"}
